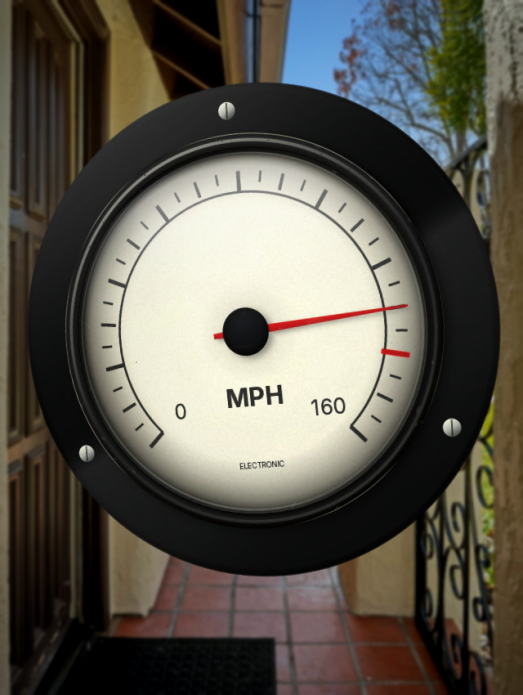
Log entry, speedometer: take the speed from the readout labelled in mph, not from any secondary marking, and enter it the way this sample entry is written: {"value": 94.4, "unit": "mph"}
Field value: {"value": 130, "unit": "mph"}
